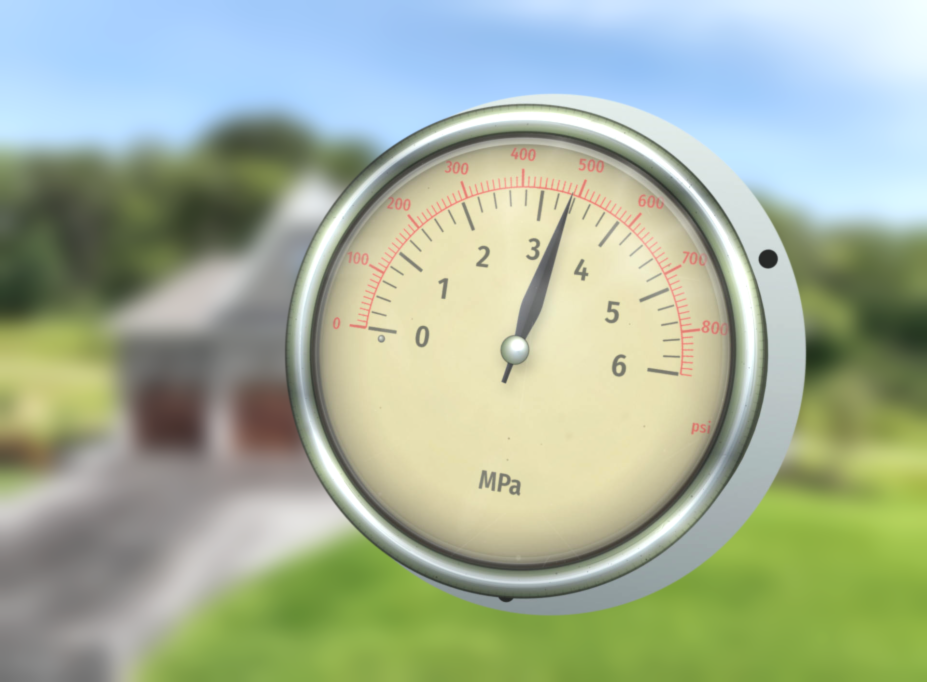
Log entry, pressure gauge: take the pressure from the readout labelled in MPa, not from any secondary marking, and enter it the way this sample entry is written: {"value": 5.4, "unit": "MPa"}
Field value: {"value": 3.4, "unit": "MPa"}
